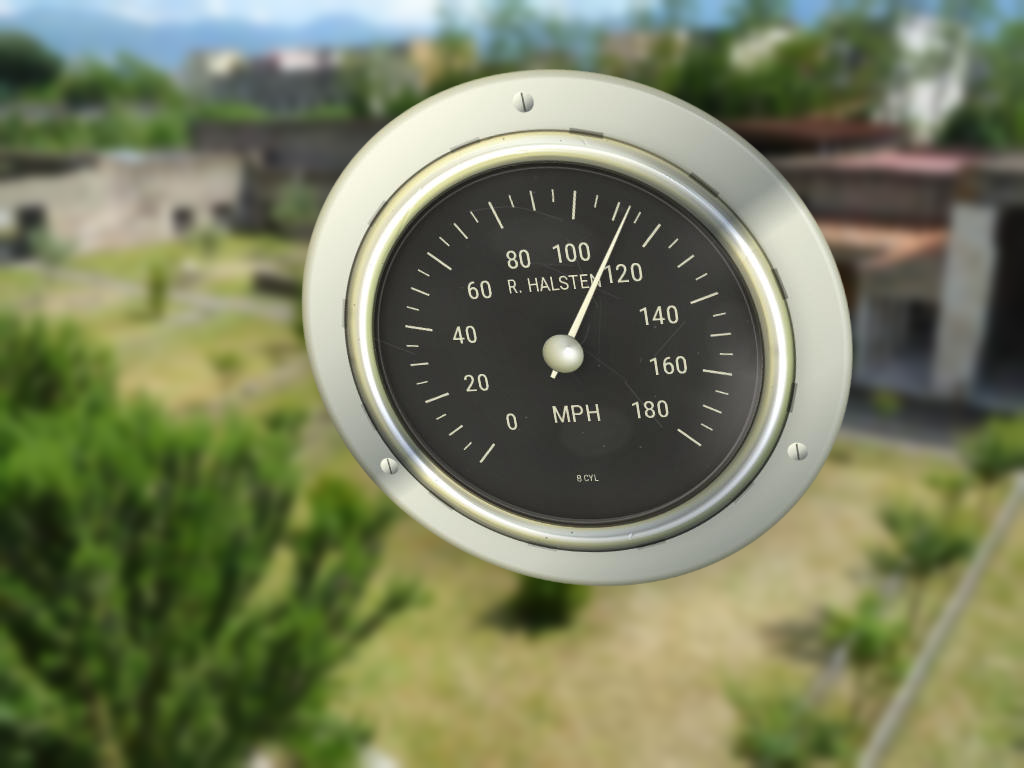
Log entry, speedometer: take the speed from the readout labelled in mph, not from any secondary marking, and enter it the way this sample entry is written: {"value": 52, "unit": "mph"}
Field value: {"value": 112.5, "unit": "mph"}
